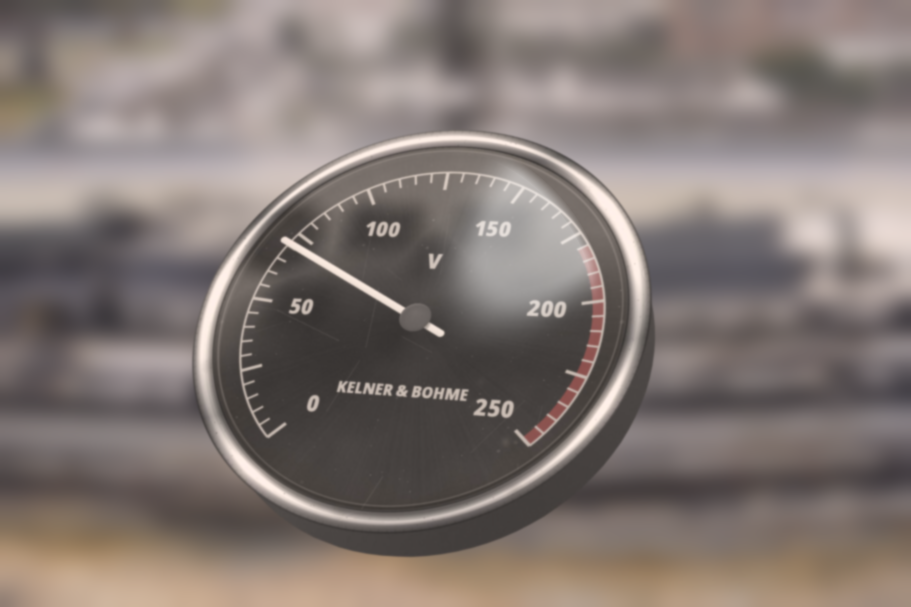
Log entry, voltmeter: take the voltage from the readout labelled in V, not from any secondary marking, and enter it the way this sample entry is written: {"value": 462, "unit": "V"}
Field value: {"value": 70, "unit": "V"}
